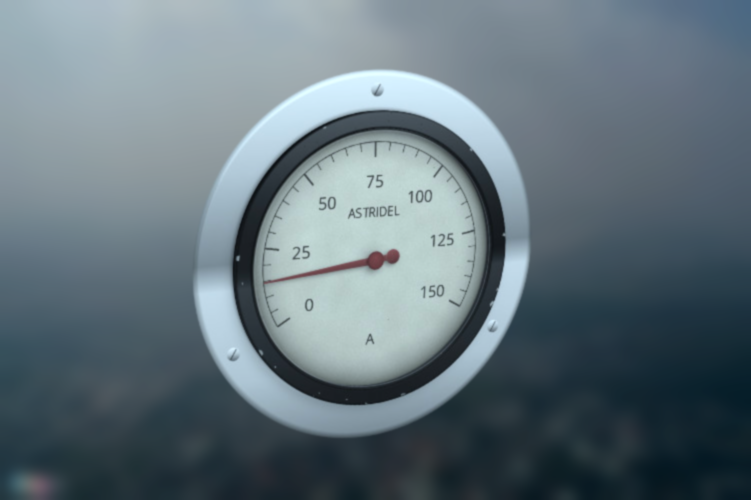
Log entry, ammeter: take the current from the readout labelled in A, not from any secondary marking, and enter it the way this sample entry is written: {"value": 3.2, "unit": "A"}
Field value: {"value": 15, "unit": "A"}
